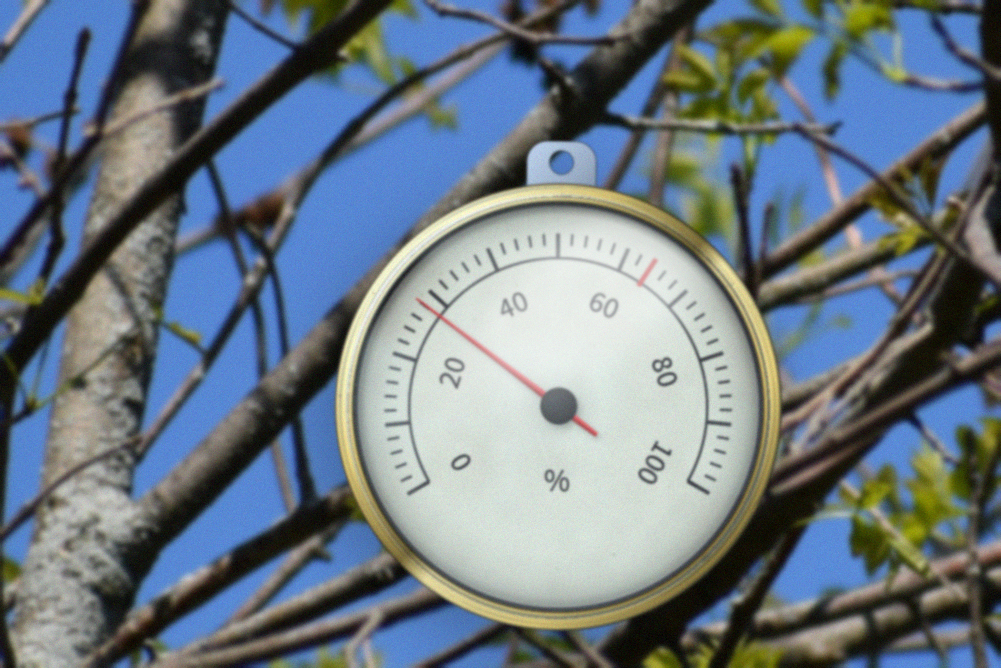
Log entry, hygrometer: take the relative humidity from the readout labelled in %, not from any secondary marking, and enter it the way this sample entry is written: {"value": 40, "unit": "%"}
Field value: {"value": 28, "unit": "%"}
